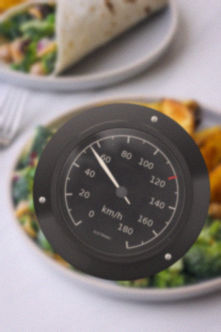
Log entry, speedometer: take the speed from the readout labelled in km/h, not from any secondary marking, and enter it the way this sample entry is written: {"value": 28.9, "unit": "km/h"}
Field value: {"value": 55, "unit": "km/h"}
